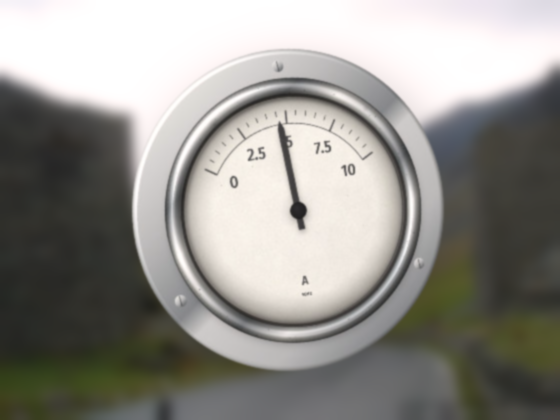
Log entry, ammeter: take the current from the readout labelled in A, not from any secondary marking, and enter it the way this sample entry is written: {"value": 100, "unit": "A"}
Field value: {"value": 4.5, "unit": "A"}
